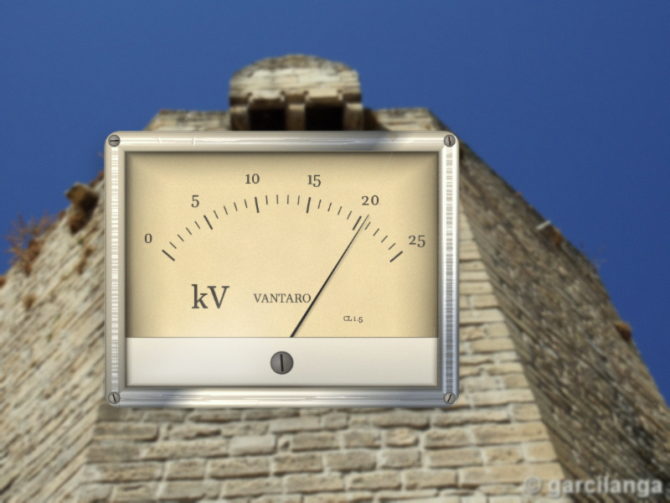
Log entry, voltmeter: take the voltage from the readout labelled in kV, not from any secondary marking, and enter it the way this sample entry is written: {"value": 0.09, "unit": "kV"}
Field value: {"value": 20.5, "unit": "kV"}
